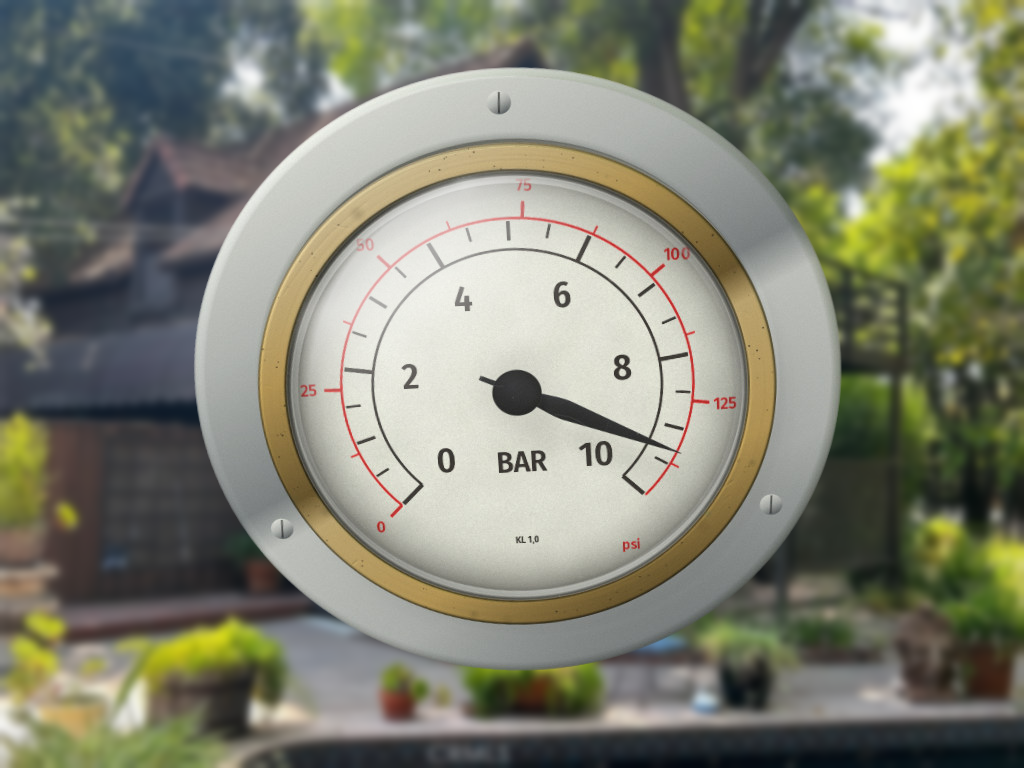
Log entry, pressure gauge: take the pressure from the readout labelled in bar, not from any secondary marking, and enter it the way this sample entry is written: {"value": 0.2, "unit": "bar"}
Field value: {"value": 9.25, "unit": "bar"}
